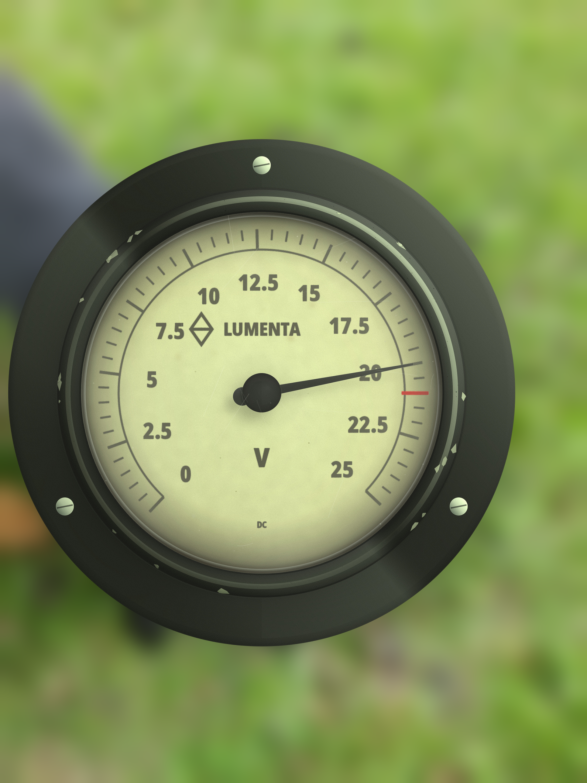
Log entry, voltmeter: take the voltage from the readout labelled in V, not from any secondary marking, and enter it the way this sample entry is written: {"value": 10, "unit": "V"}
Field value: {"value": 20, "unit": "V"}
